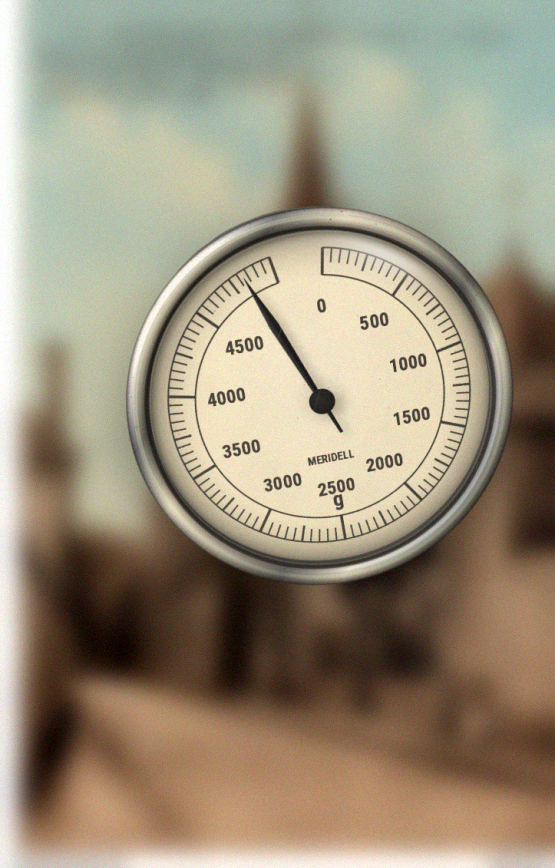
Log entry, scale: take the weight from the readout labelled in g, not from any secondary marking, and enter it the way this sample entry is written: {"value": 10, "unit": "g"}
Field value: {"value": 4825, "unit": "g"}
